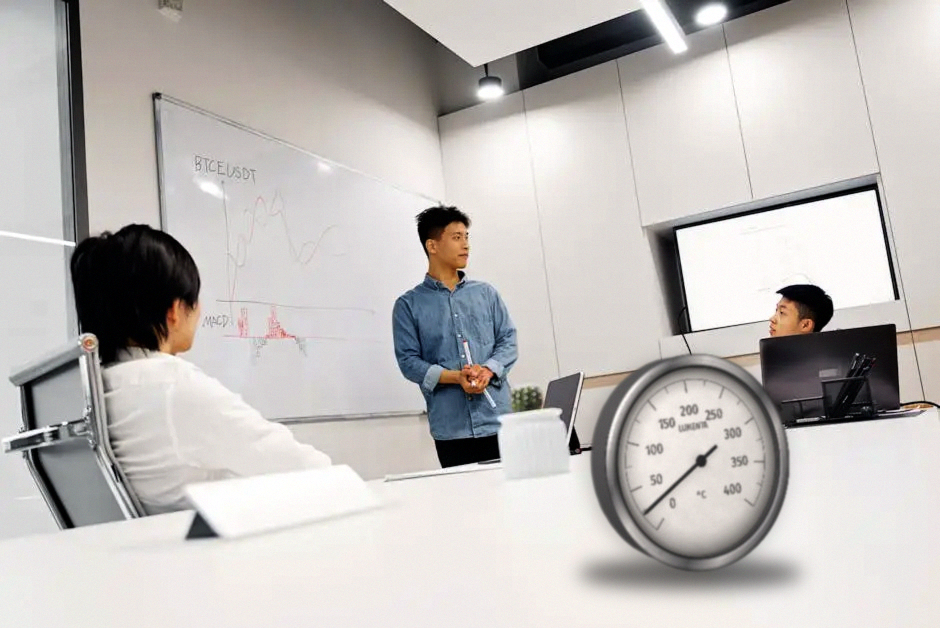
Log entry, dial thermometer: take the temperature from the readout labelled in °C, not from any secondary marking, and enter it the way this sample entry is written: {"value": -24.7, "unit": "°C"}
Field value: {"value": 25, "unit": "°C"}
